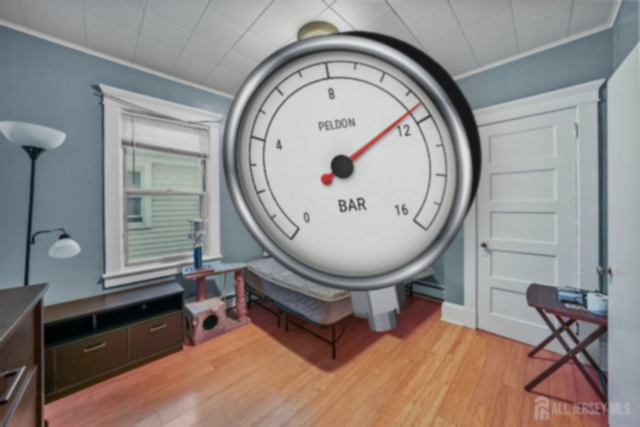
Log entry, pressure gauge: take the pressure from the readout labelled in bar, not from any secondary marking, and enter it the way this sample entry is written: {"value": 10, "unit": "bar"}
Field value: {"value": 11.5, "unit": "bar"}
